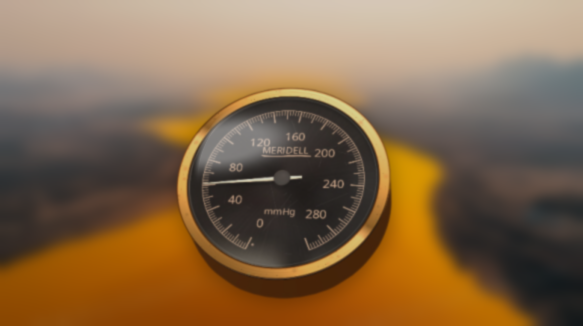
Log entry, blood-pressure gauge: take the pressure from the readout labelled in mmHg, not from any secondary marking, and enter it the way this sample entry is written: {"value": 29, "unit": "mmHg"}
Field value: {"value": 60, "unit": "mmHg"}
